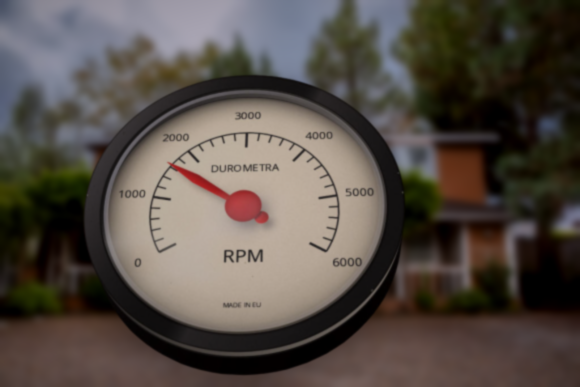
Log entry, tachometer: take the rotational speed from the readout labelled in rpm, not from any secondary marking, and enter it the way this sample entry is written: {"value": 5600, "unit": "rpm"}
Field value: {"value": 1600, "unit": "rpm"}
